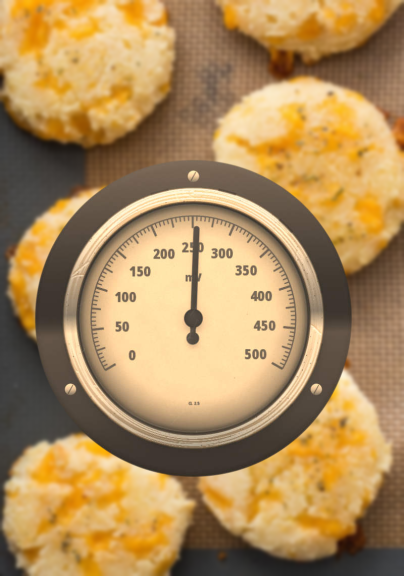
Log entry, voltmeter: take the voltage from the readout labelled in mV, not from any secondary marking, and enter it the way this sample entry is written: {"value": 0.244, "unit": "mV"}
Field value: {"value": 255, "unit": "mV"}
